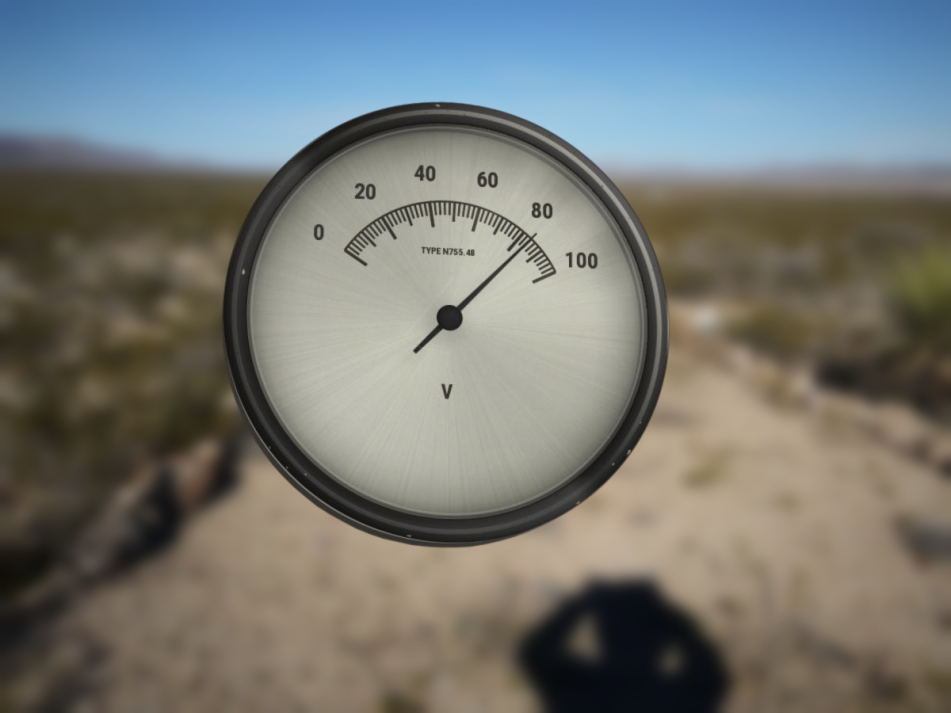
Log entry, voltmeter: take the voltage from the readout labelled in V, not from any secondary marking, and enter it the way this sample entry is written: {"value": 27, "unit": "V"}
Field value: {"value": 84, "unit": "V"}
